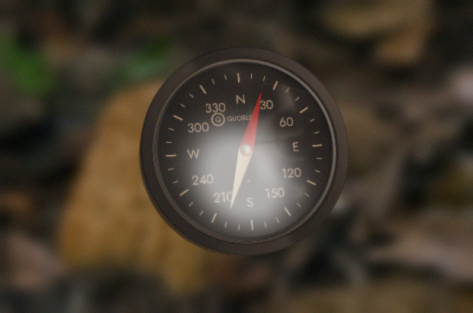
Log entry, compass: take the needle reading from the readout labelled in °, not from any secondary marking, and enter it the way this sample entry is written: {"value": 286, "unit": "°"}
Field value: {"value": 20, "unit": "°"}
